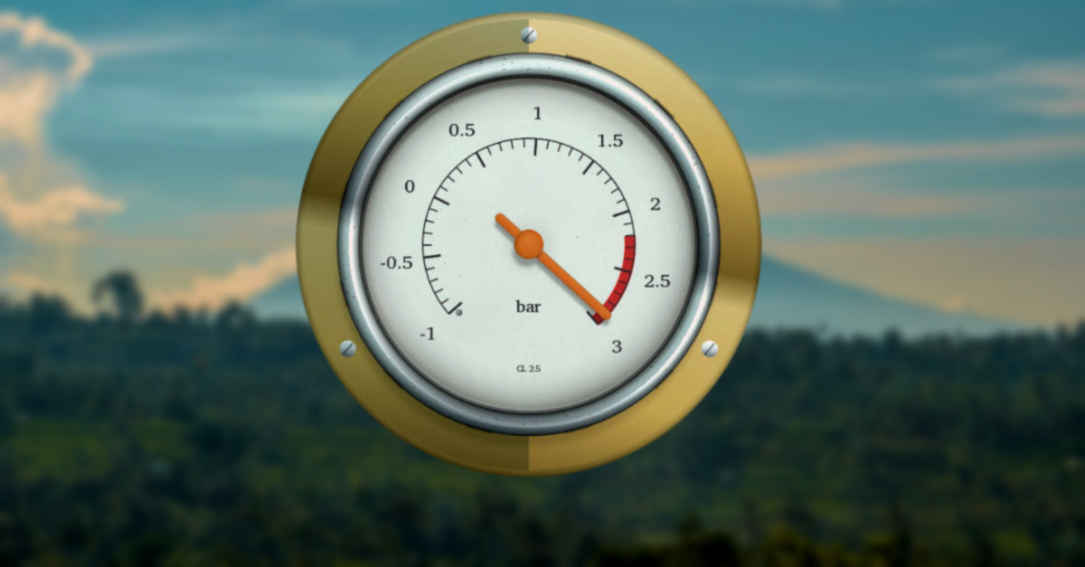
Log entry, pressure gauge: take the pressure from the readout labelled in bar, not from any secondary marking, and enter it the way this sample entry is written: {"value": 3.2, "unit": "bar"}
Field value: {"value": 2.9, "unit": "bar"}
